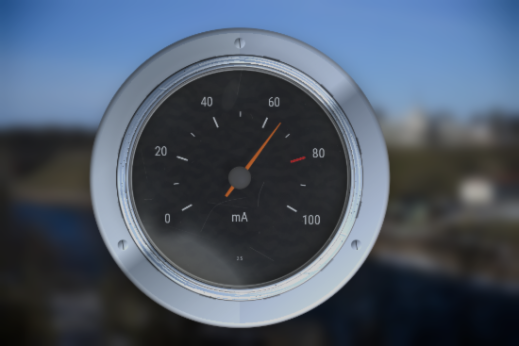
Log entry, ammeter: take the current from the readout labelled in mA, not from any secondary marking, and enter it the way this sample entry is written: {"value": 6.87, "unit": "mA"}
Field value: {"value": 65, "unit": "mA"}
